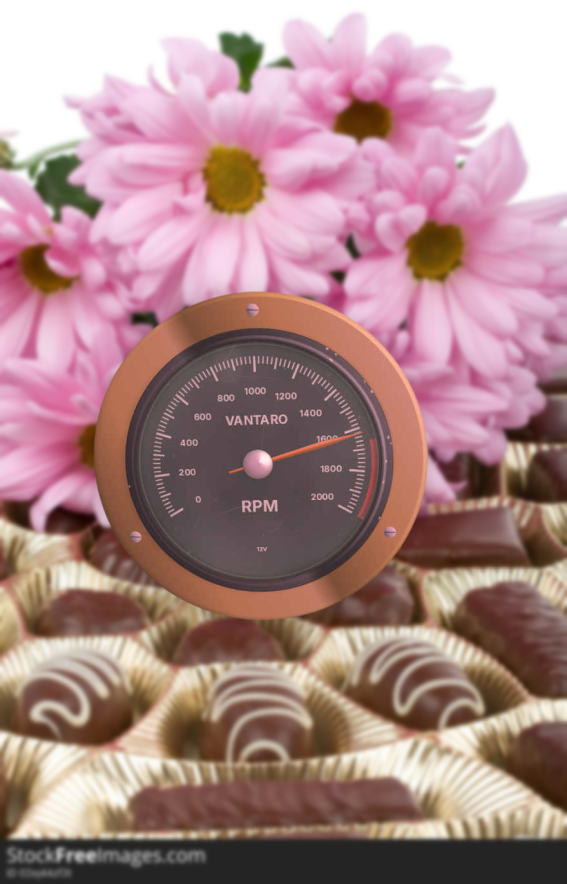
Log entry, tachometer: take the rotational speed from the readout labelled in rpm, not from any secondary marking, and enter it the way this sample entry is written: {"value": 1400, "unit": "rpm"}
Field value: {"value": 1620, "unit": "rpm"}
